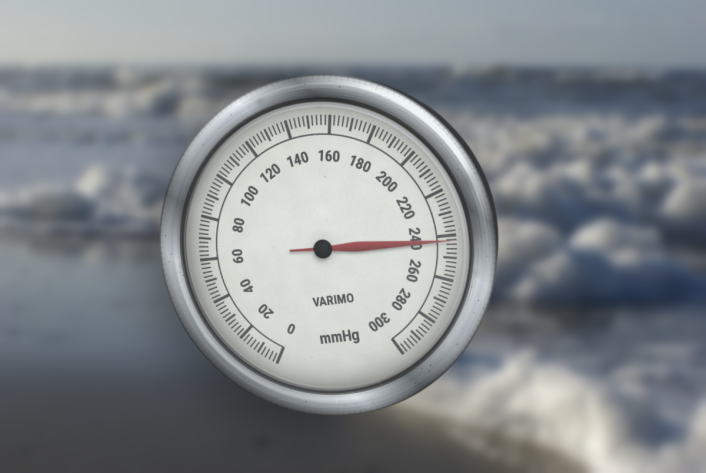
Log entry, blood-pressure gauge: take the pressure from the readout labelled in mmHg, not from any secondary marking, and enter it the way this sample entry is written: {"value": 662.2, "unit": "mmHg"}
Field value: {"value": 242, "unit": "mmHg"}
